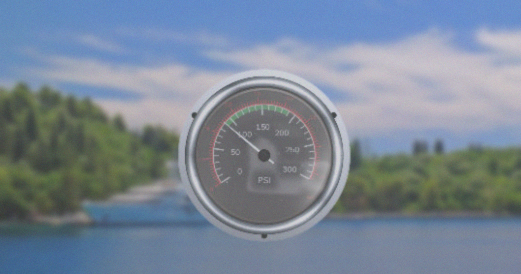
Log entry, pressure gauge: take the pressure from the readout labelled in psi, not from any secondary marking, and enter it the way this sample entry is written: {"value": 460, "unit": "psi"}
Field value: {"value": 90, "unit": "psi"}
